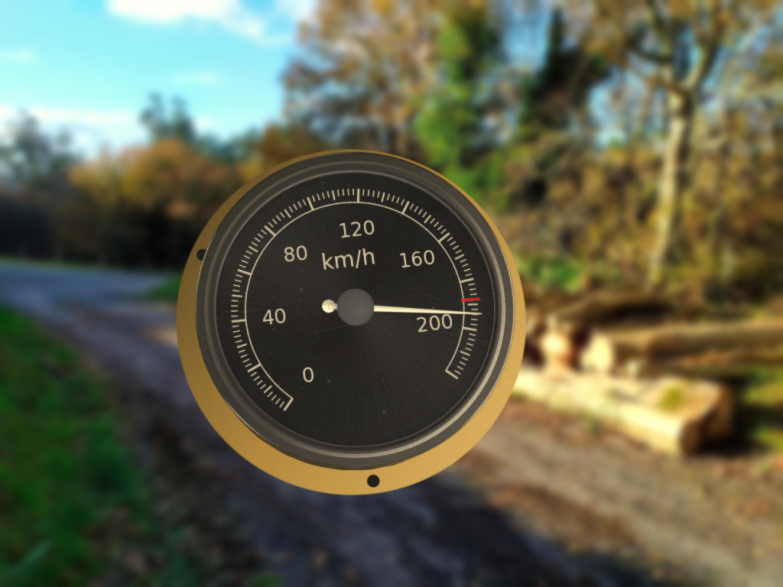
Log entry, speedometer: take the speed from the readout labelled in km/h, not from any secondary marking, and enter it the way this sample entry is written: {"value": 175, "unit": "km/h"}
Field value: {"value": 194, "unit": "km/h"}
